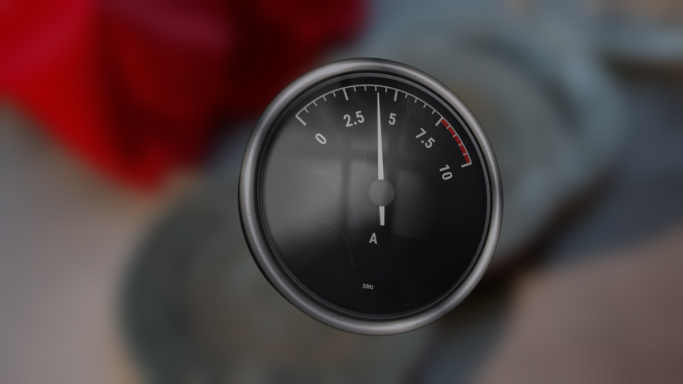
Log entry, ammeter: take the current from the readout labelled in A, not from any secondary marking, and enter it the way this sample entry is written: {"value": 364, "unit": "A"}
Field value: {"value": 4, "unit": "A"}
